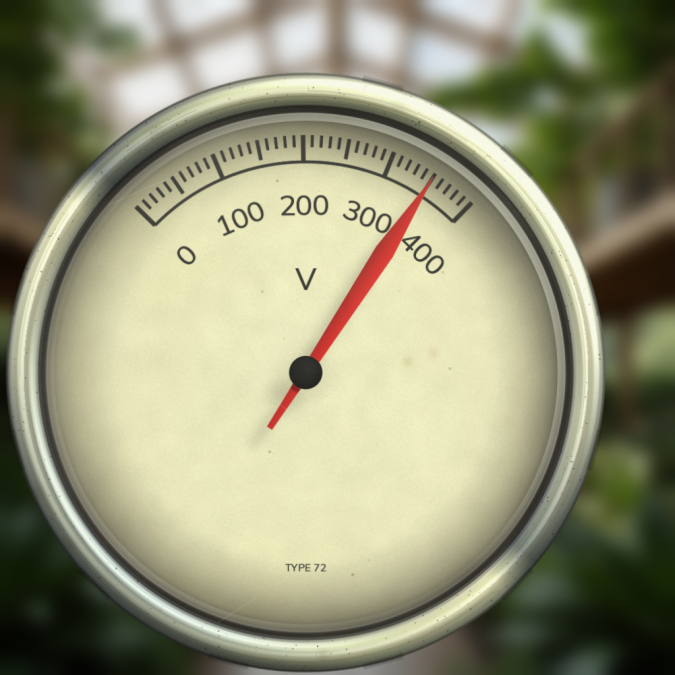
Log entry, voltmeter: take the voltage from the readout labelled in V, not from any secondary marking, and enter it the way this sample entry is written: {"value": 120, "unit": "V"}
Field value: {"value": 350, "unit": "V"}
